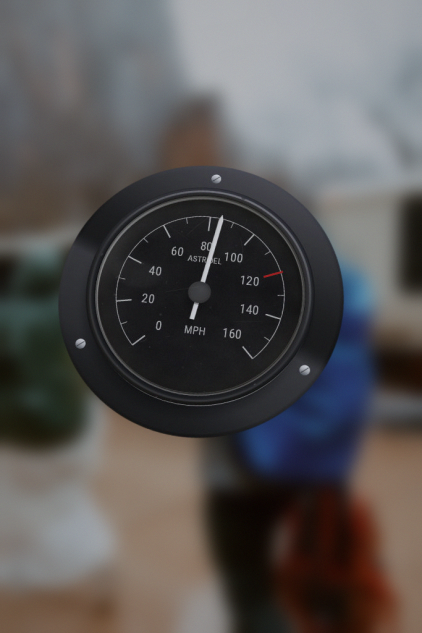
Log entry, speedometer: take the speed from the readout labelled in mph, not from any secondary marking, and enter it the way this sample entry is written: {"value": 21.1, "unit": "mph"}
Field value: {"value": 85, "unit": "mph"}
